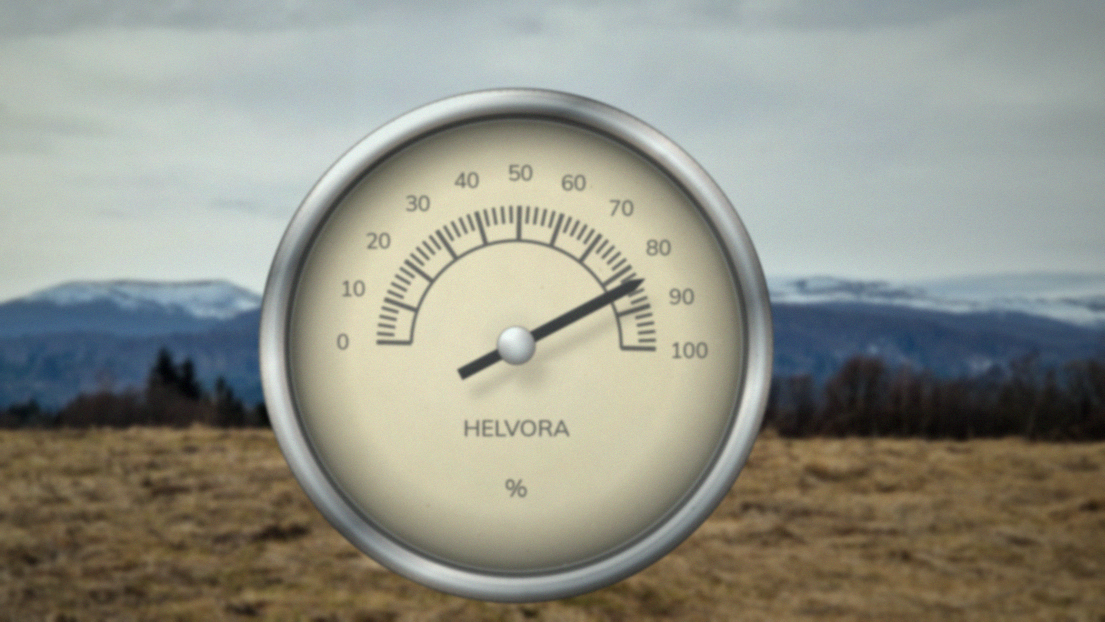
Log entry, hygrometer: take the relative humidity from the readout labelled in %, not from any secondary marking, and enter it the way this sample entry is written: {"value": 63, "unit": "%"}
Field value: {"value": 84, "unit": "%"}
